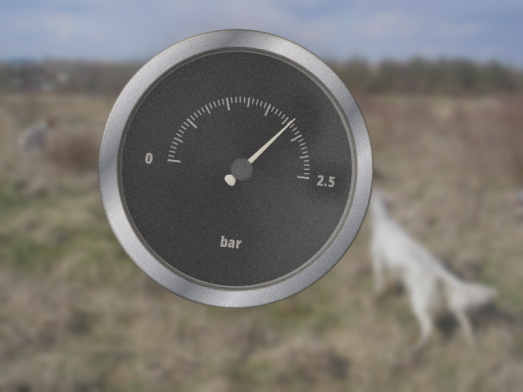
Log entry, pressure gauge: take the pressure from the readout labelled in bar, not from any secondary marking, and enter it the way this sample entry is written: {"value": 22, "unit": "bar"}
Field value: {"value": 1.8, "unit": "bar"}
